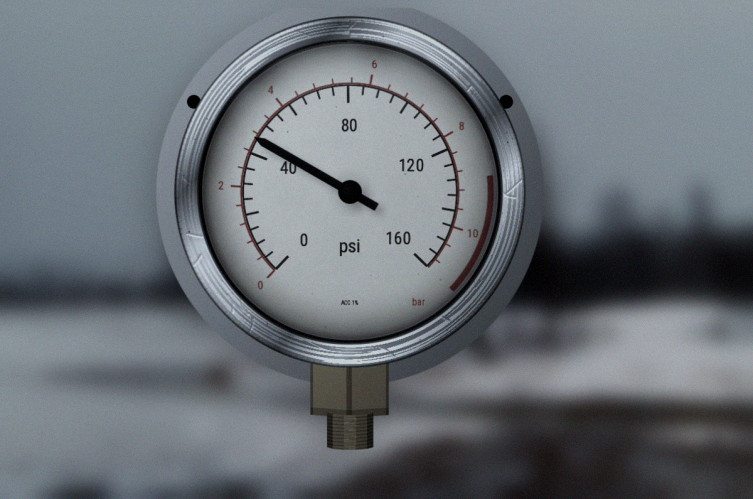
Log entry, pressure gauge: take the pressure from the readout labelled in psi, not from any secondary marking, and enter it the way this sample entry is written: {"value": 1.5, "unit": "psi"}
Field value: {"value": 45, "unit": "psi"}
